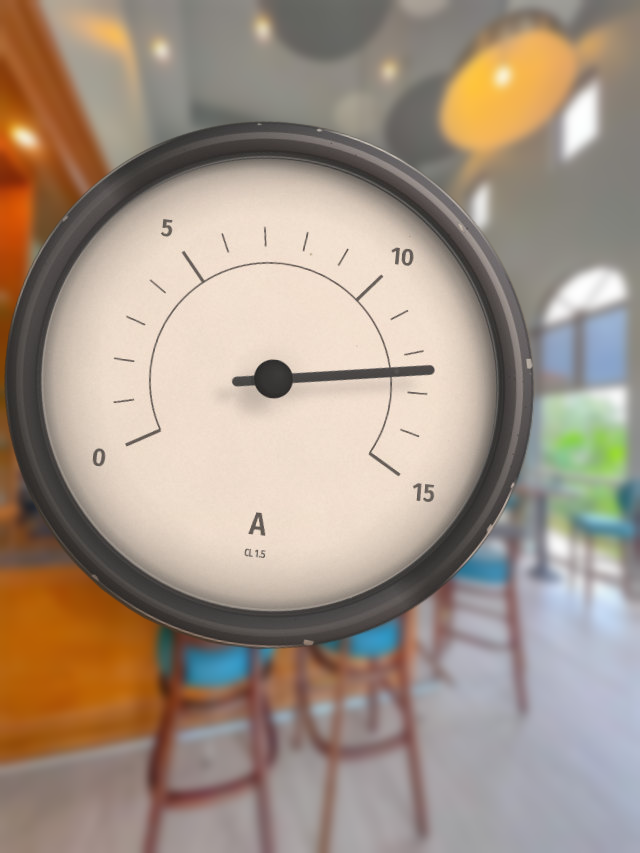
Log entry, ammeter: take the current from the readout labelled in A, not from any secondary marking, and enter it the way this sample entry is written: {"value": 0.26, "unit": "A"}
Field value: {"value": 12.5, "unit": "A"}
